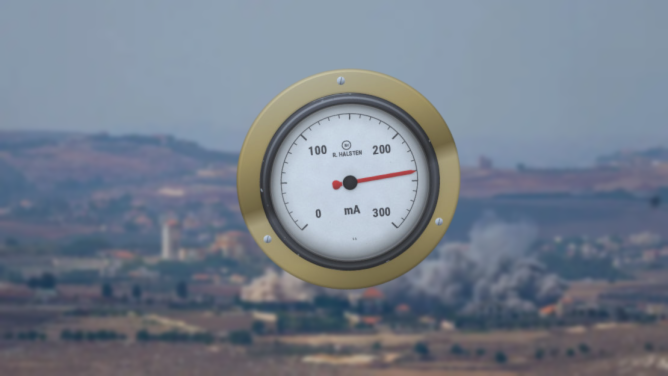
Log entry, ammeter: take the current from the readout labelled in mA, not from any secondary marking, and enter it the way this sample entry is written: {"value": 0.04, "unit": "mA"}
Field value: {"value": 240, "unit": "mA"}
